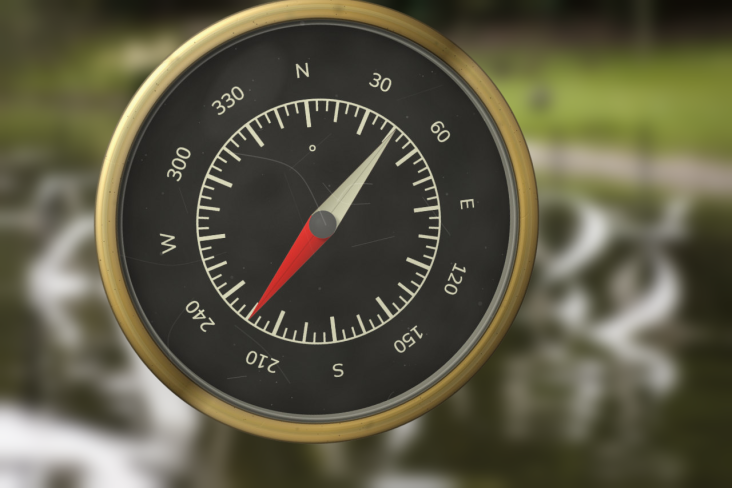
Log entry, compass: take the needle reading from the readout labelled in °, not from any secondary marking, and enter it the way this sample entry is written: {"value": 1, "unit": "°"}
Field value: {"value": 225, "unit": "°"}
